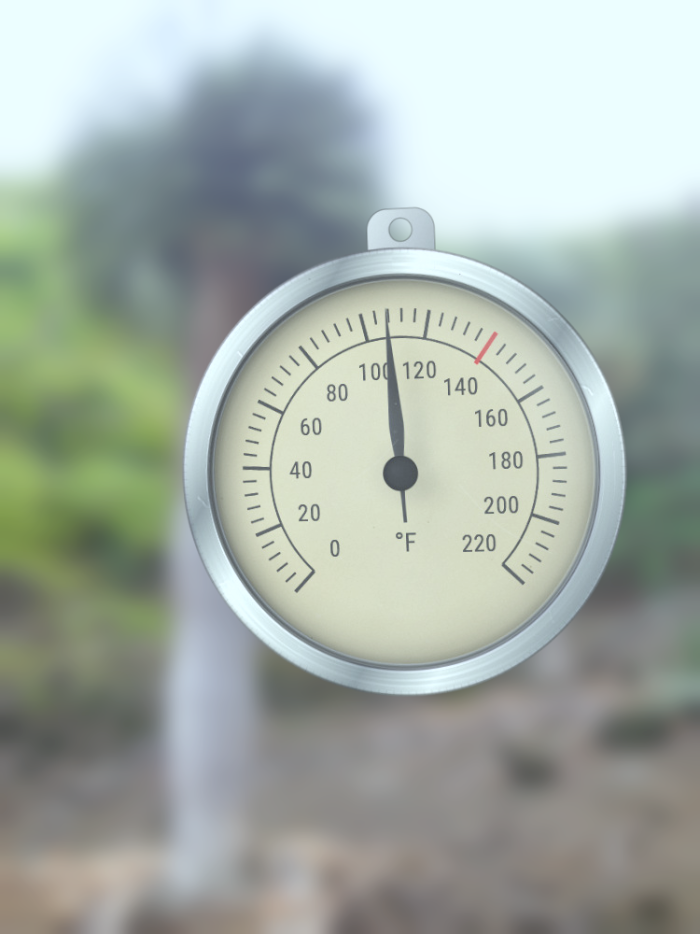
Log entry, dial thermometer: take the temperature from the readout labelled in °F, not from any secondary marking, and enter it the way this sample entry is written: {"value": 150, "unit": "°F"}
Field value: {"value": 108, "unit": "°F"}
